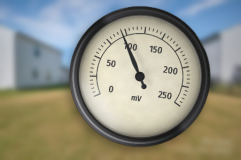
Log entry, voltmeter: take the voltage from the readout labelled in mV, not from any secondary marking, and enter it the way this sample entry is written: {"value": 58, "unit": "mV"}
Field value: {"value": 95, "unit": "mV"}
